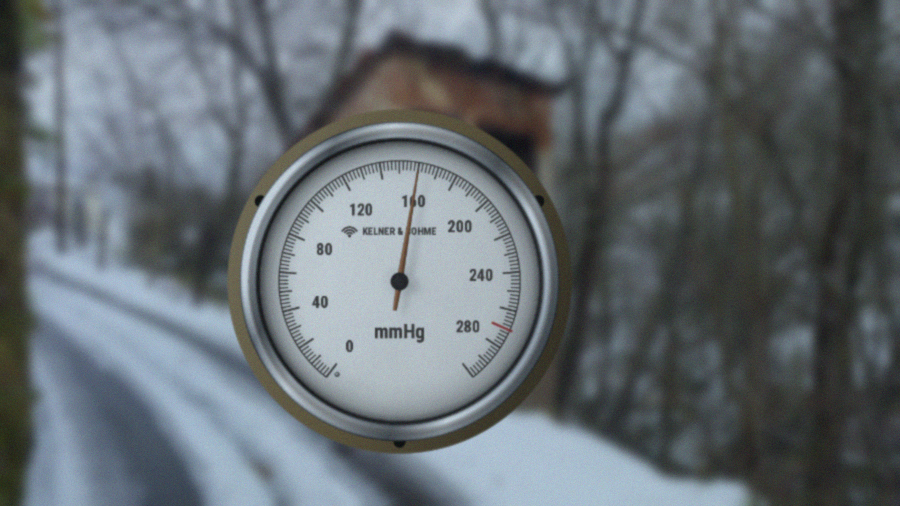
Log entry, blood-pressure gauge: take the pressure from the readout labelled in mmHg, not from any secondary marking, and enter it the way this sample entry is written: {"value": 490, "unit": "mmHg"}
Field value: {"value": 160, "unit": "mmHg"}
